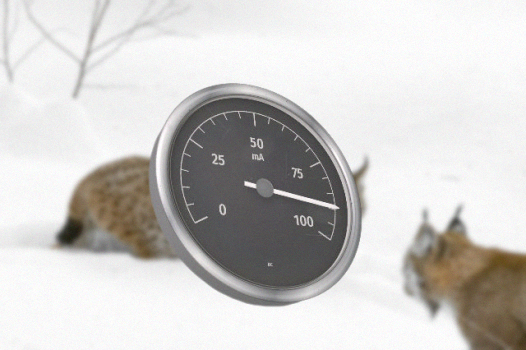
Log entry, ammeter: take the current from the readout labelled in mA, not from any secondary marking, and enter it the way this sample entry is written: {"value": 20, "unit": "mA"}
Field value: {"value": 90, "unit": "mA"}
